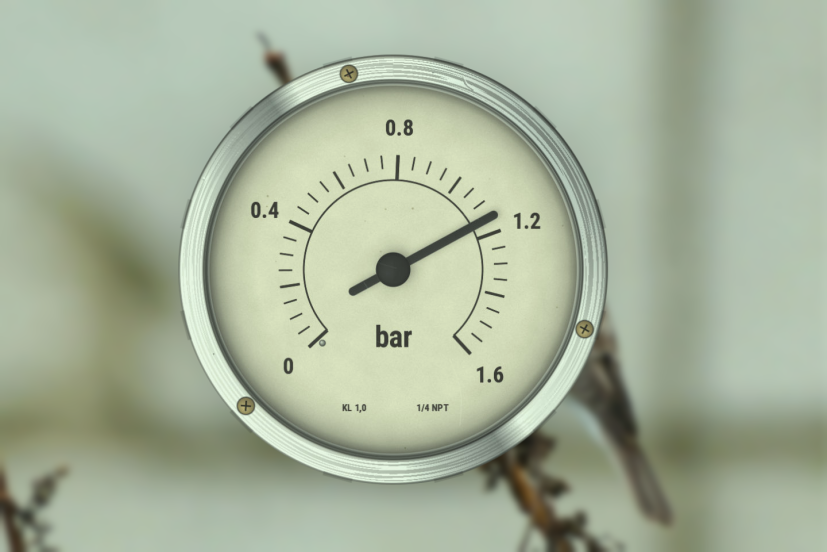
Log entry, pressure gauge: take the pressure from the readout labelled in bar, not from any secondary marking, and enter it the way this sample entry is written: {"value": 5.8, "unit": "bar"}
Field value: {"value": 1.15, "unit": "bar"}
